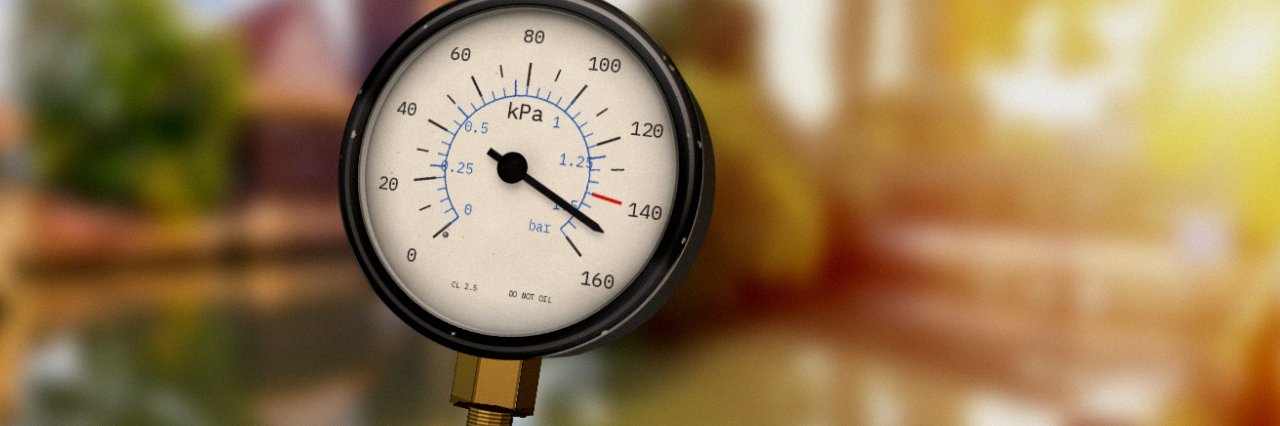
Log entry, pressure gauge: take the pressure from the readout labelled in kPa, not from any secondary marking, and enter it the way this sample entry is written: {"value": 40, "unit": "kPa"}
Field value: {"value": 150, "unit": "kPa"}
